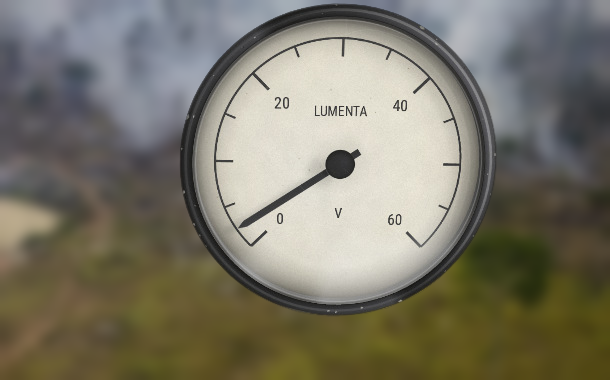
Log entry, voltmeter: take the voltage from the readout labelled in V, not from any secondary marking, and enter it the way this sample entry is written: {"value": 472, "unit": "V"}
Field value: {"value": 2.5, "unit": "V"}
